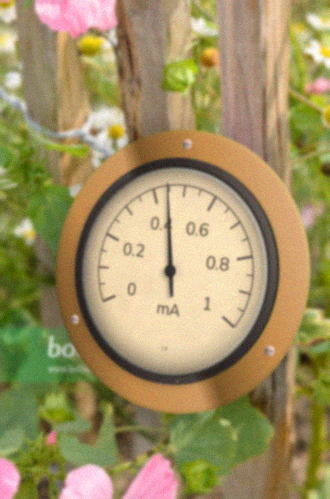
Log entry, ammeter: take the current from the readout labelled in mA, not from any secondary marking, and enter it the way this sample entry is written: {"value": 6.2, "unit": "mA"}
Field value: {"value": 0.45, "unit": "mA"}
